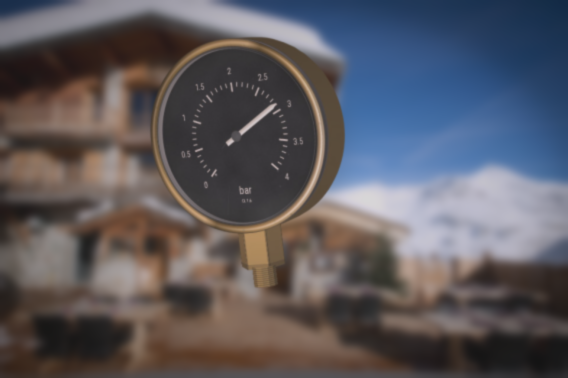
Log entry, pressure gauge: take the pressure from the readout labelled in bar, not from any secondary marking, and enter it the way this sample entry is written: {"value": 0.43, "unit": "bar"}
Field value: {"value": 2.9, "unit": "bar"}
